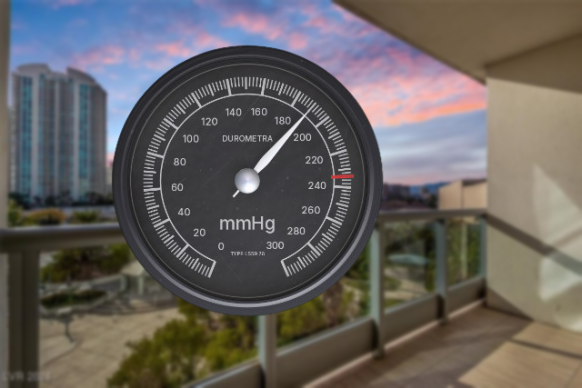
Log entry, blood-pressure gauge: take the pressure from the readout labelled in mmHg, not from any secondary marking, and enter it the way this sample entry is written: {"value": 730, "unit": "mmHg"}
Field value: {"value": 190, "unit": "mmHg"}
